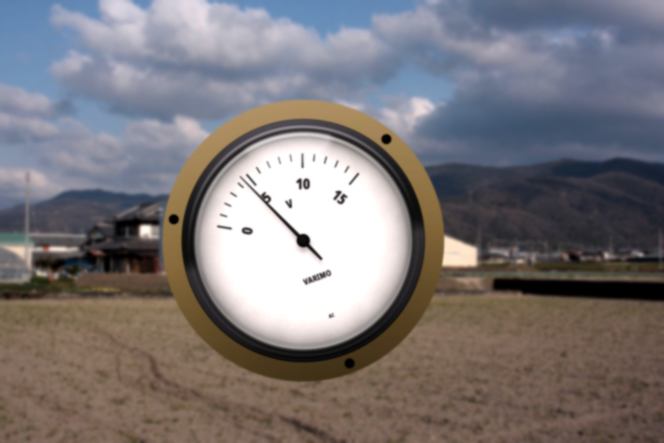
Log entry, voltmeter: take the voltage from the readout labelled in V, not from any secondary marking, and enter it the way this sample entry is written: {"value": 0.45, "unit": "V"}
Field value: {"value": 4.5, "unit": "V"}
